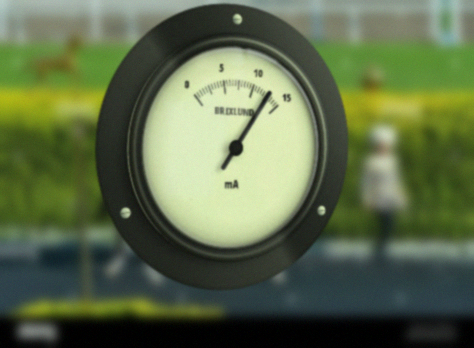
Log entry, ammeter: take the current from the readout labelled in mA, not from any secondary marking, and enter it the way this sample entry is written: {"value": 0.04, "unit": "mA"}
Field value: {"value": 12.5, "unit": "mA"}
